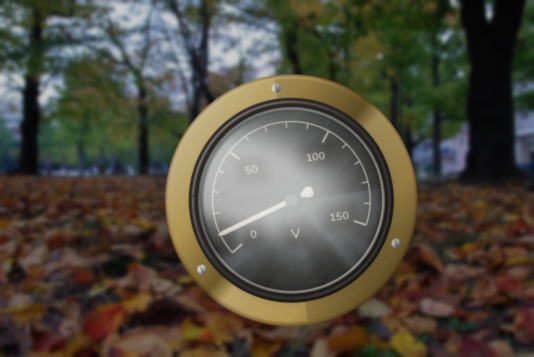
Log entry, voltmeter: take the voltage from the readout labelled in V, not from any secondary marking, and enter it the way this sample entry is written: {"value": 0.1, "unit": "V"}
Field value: {"value": 10, "unit": "V"}
